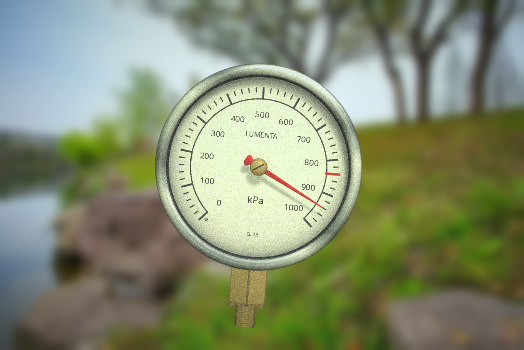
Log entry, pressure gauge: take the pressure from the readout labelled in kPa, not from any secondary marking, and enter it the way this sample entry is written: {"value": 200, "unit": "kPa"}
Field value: {"value": 940, "unit": "kPa"}
